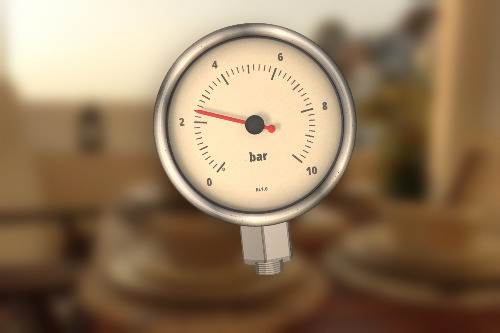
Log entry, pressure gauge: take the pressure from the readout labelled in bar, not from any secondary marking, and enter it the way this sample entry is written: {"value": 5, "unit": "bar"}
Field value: {"value": 2.4, "unit": "bar"}
